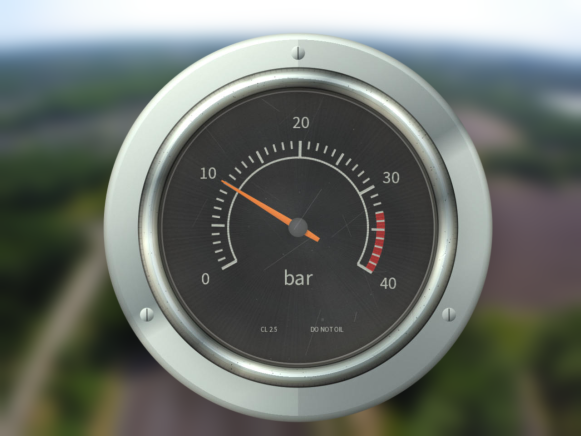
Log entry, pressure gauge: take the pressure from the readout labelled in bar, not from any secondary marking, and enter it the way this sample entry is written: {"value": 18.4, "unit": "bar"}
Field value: {"value": 10, "unit": "bar"}
